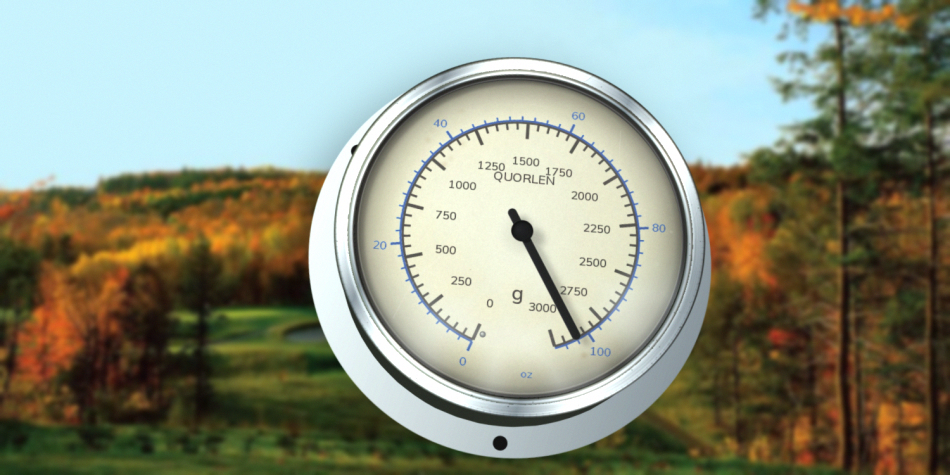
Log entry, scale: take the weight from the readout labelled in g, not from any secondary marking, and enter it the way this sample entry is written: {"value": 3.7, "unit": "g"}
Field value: {"value": 2900, "unit": "g"}
